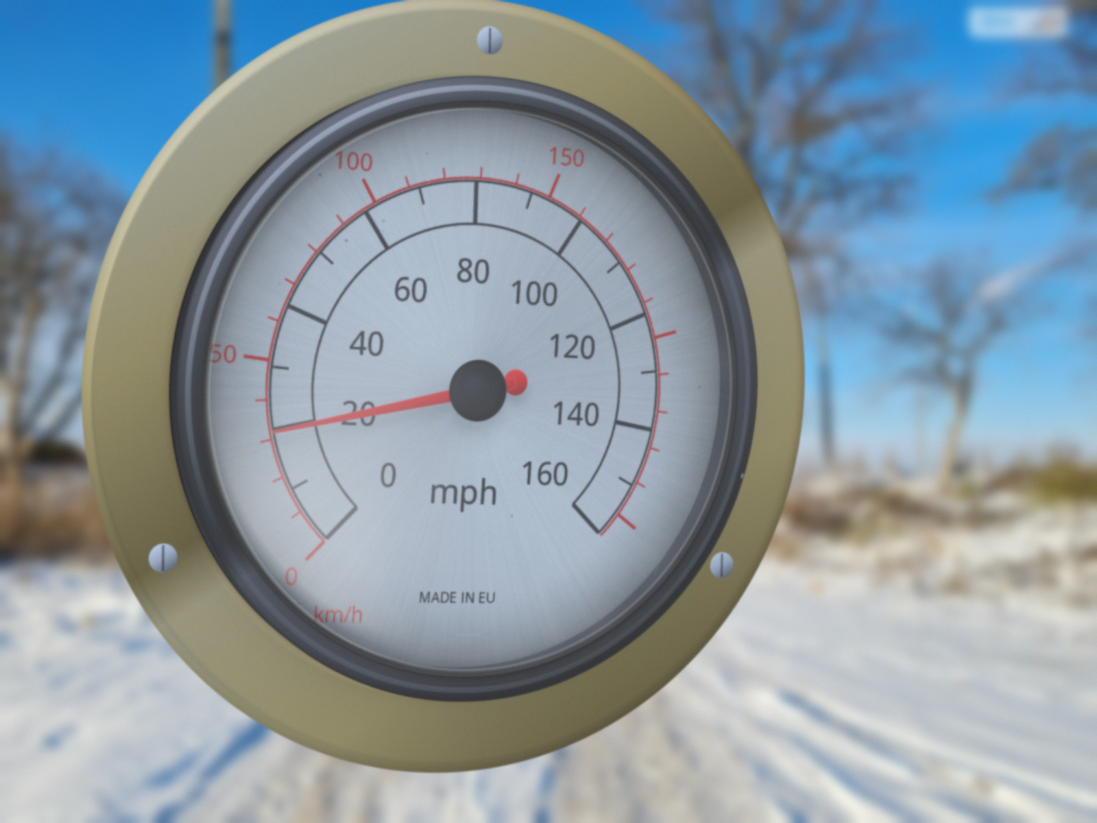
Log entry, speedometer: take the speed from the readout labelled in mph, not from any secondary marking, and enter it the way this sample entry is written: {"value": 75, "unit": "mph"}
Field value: {"value": 20, "unit": "mph"}
